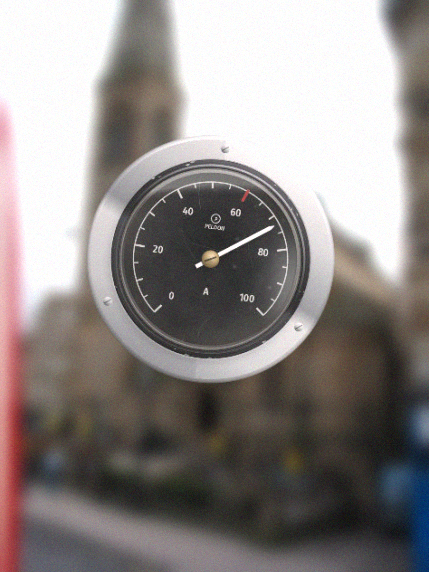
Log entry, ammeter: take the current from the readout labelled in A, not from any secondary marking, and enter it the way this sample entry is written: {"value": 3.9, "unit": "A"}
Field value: {"value": 72.5, "unit": "A"}
